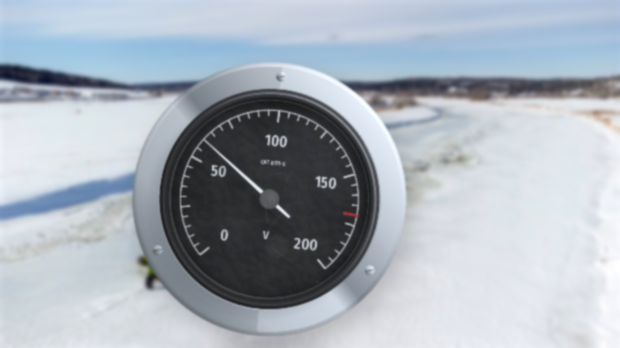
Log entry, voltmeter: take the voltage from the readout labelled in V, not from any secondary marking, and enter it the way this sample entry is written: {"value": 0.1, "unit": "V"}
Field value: {"value": 60, "unit": "V"}
